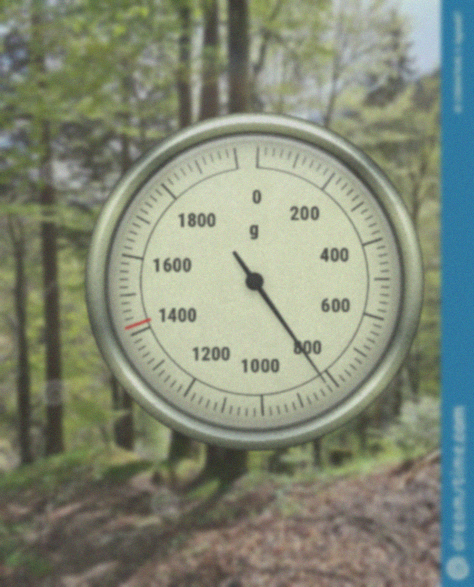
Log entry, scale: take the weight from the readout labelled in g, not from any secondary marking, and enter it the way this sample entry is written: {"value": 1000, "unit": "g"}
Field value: {"value": 820, "unit": "g"}
